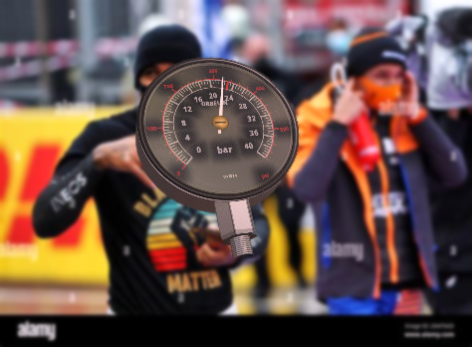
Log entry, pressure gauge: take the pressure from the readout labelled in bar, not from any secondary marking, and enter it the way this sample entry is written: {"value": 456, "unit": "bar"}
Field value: {"value": 22, "unit": "bar"}
